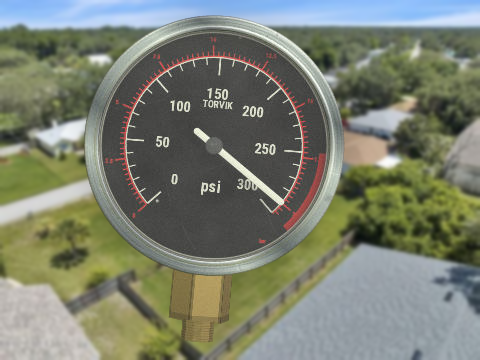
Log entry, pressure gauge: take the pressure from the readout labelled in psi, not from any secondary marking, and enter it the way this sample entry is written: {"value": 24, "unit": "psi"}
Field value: {"value": 290, "unit": "psi"}
